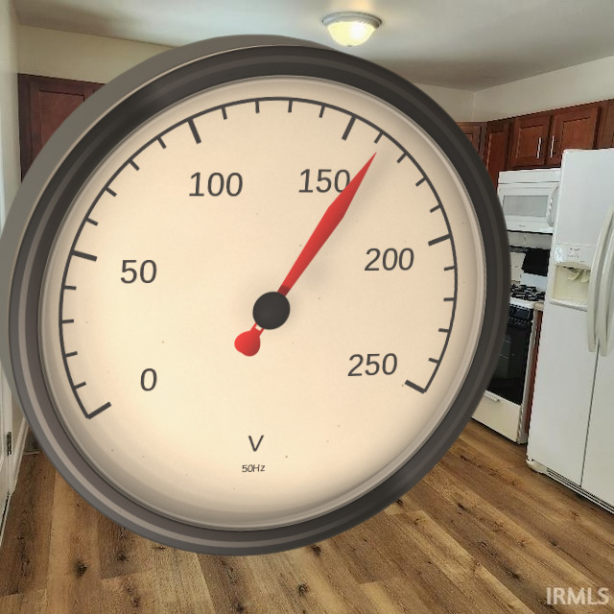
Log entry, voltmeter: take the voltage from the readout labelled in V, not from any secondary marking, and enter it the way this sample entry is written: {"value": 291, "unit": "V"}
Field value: {"value": 160, "unit": "V"}
